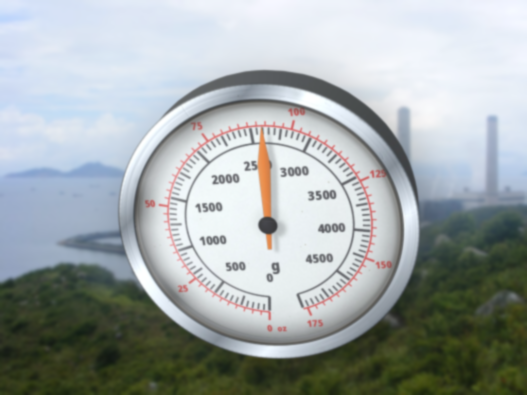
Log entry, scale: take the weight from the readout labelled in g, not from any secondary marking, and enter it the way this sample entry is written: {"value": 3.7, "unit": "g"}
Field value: {"value": 2600, "unit": "g"}
